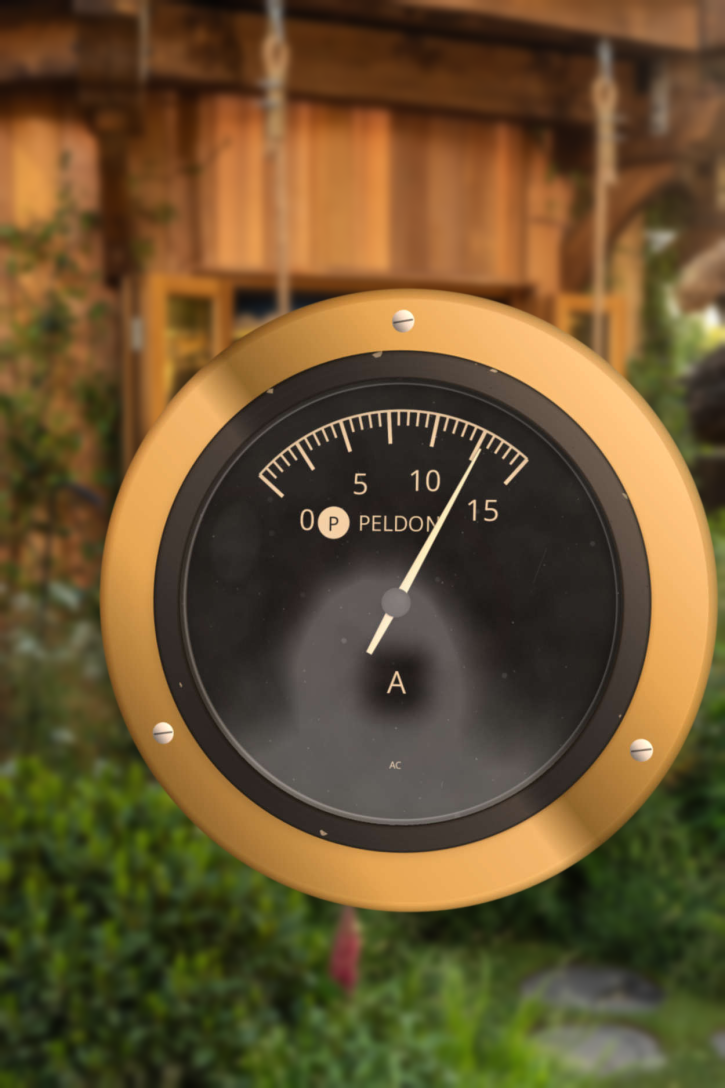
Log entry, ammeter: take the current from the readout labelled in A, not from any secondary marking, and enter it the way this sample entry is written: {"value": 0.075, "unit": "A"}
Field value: {"value": 12.75, "unit": "A"}
